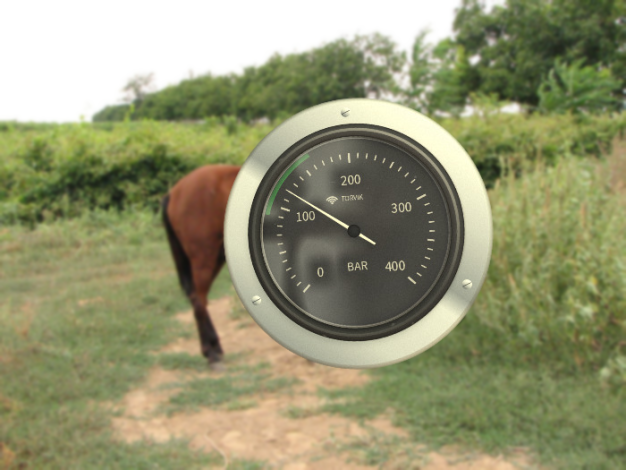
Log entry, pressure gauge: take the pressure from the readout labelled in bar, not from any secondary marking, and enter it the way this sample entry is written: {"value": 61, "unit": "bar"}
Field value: {"value": 120, "unit": "bar"}
